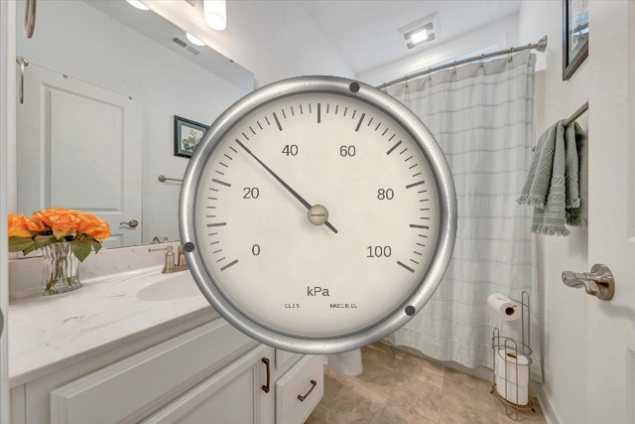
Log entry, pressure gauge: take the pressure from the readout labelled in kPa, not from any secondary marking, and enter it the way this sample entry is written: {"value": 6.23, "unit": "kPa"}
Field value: {"value": 30, "unit": "kPa"}
